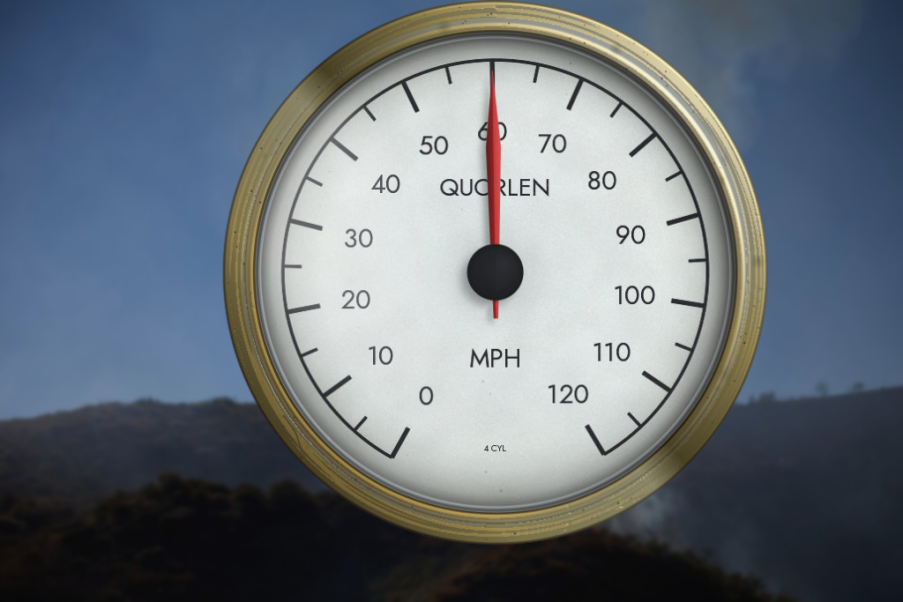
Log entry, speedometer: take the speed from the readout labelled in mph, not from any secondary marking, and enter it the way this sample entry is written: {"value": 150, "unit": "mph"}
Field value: {"value": 60, "unit": "mph"}
